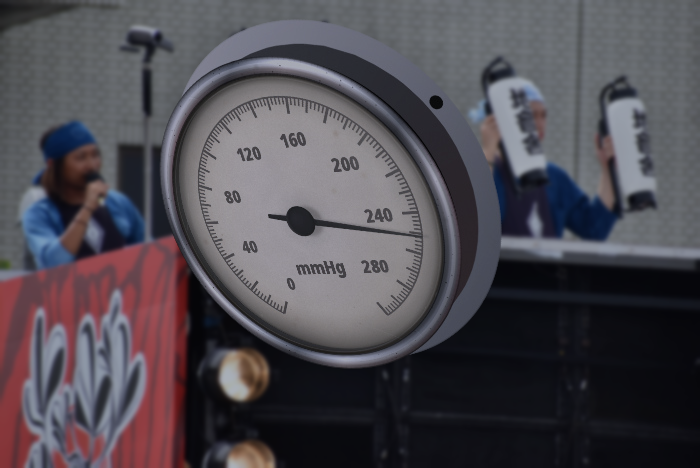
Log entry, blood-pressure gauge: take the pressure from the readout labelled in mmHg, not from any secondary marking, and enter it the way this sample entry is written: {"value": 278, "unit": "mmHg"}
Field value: {"value": 250, "unit": "mmHg"}
